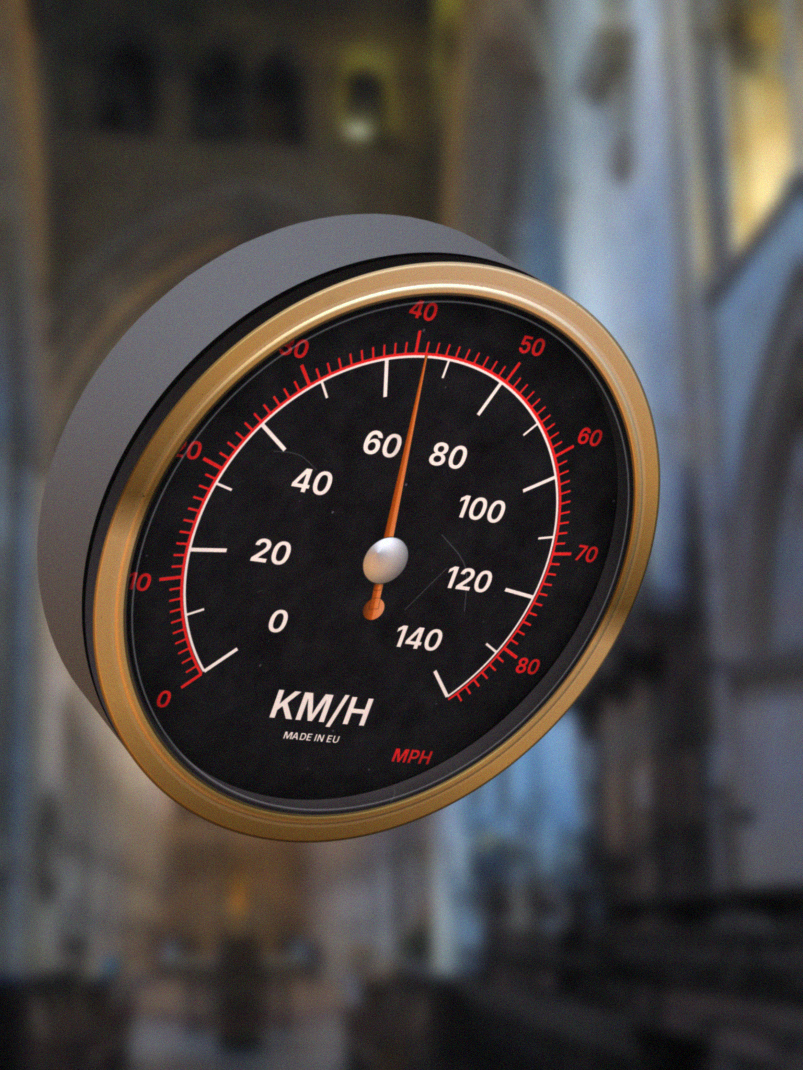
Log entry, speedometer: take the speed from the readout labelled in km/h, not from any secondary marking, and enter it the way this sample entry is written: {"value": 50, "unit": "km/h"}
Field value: {"value": 65, "unit": "km/h"}
